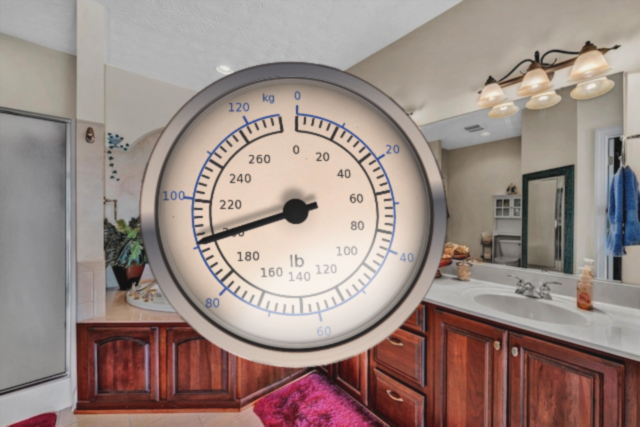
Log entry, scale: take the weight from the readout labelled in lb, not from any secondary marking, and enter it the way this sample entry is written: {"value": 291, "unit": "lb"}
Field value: {"value": 200, "unit": "lb"}
